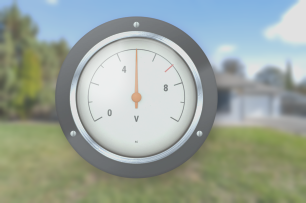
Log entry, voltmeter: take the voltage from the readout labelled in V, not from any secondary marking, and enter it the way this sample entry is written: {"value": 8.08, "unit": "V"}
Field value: {"value": 5, "unit": "V"}
